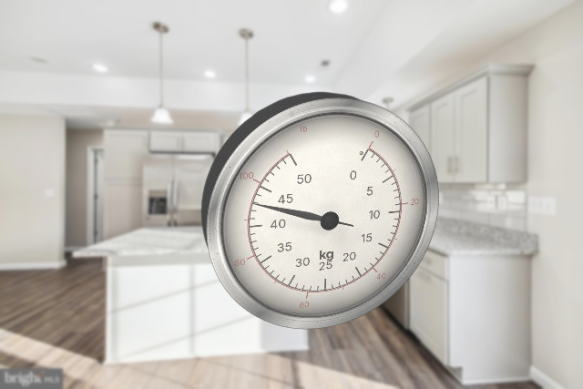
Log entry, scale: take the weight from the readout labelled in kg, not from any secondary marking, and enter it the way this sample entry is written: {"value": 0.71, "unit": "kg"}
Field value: {"value": 43, "unit": "kg"}
